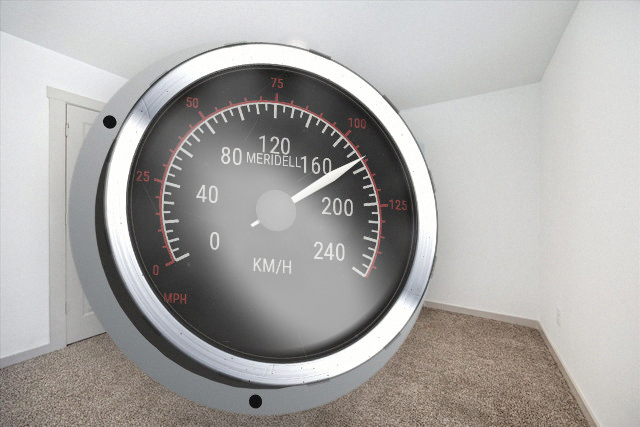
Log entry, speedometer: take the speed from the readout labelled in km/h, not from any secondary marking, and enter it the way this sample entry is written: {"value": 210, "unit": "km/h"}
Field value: {"value": 175, "unit": "km/h"}
